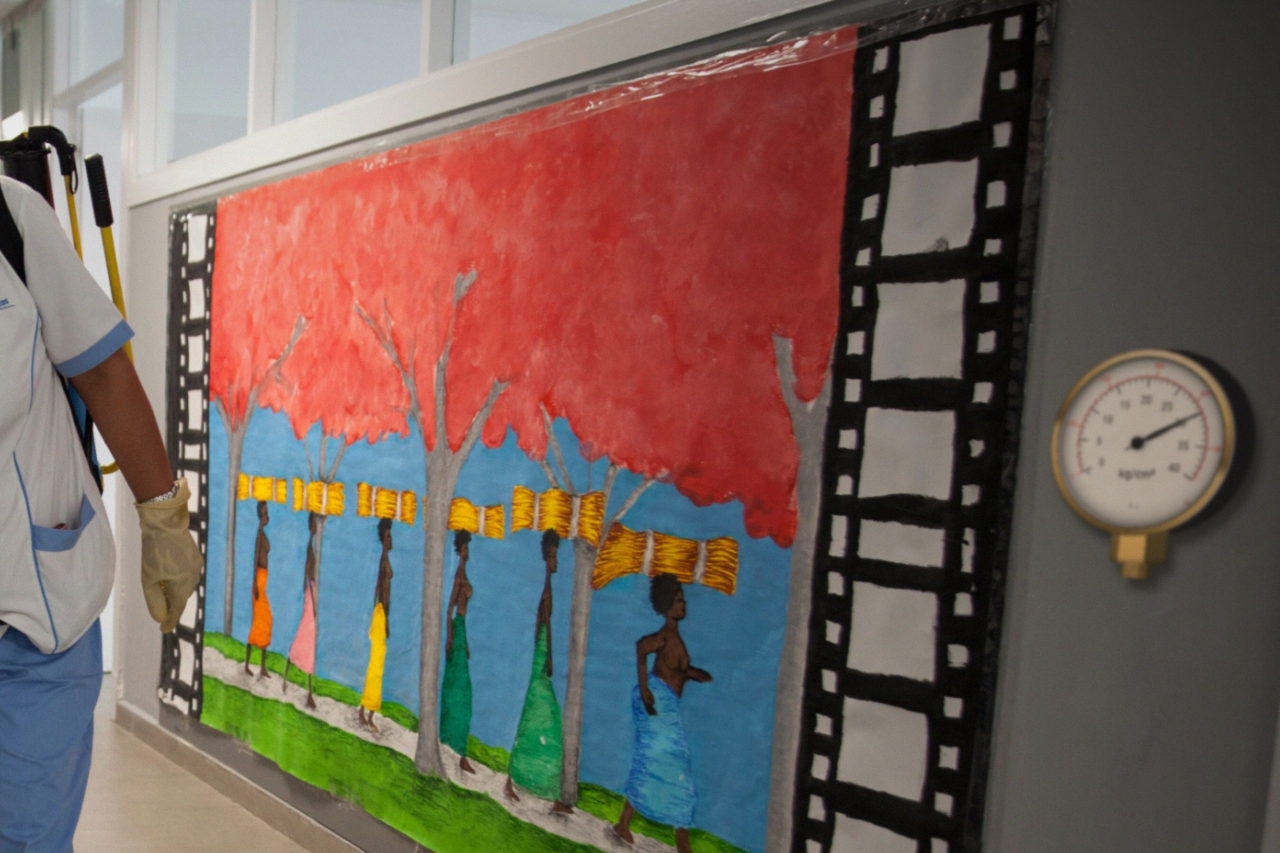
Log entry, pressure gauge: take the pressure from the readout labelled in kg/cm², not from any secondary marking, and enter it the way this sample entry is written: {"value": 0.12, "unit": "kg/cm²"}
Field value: {"value": 30, "unit": "kg/cm²"}
